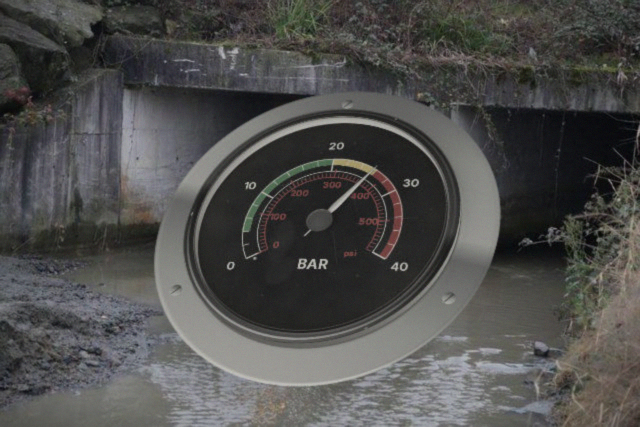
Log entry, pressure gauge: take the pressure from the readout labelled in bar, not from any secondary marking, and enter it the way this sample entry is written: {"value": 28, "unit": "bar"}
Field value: {"value": 26, "unit": "bar"}
